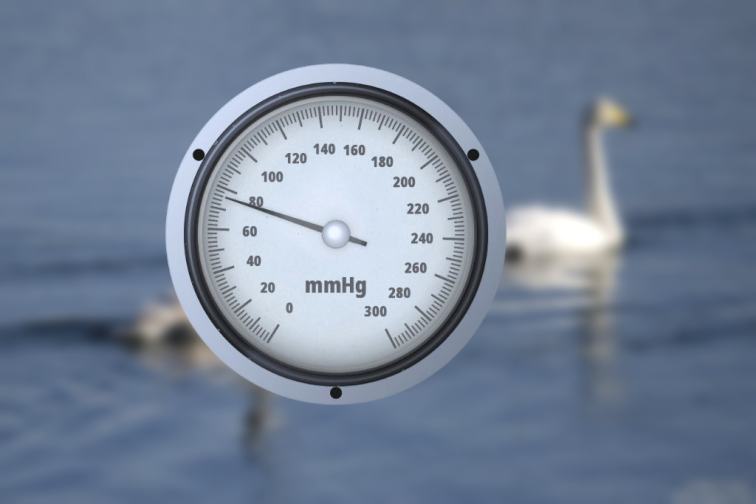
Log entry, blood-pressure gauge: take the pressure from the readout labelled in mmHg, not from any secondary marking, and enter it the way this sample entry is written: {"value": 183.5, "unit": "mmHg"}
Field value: {"value": 76, "unit": "mmHg"}
